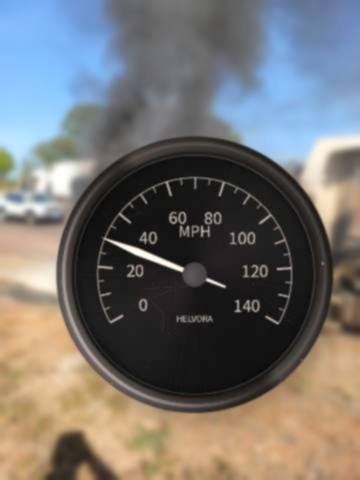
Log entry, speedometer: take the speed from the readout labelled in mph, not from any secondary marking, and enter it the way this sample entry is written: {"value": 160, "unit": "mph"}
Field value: {"value": 30, "unit": "mph"}
